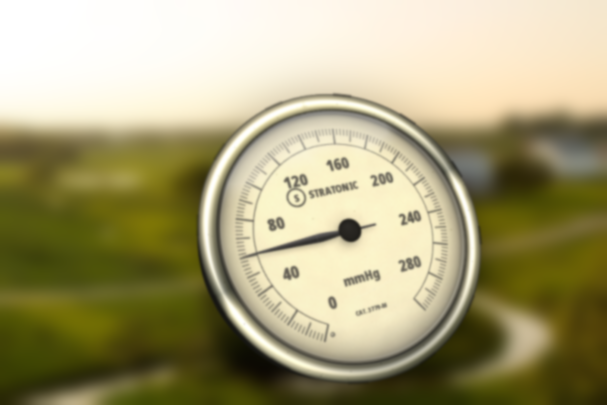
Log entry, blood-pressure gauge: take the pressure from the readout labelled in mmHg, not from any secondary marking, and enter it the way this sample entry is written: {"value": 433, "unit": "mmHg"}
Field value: {"value": 60, "unit": "mmHg"}
